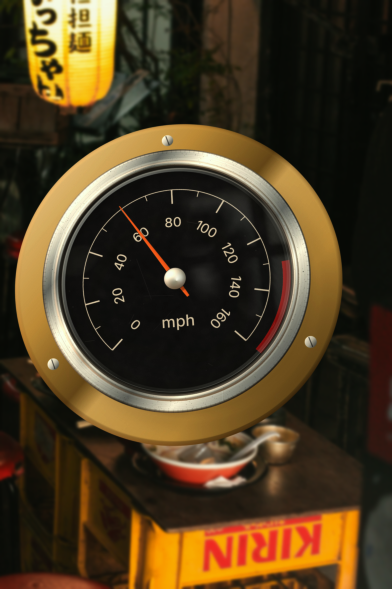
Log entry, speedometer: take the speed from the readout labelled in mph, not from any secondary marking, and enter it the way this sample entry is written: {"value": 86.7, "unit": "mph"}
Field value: {"value": 60, "unit": "mph"}
